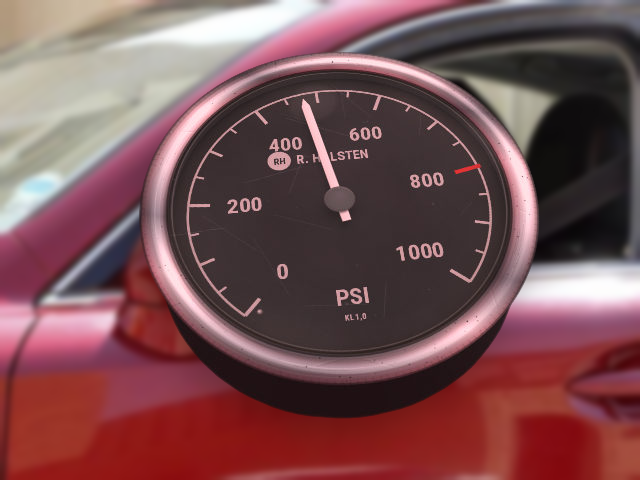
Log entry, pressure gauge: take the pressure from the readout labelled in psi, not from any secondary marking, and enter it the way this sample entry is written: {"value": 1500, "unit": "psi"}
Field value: {"value": 475, "unit": "psi"}
